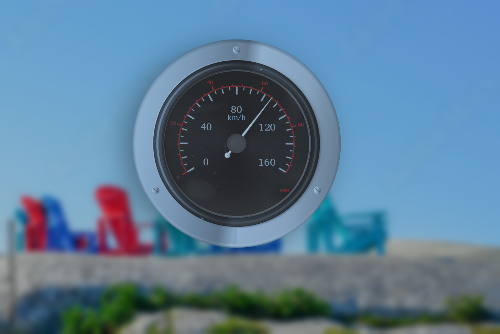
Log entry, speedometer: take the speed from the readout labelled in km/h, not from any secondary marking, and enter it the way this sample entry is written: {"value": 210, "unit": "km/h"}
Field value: {"value": 105, "unit": "km/h"}
